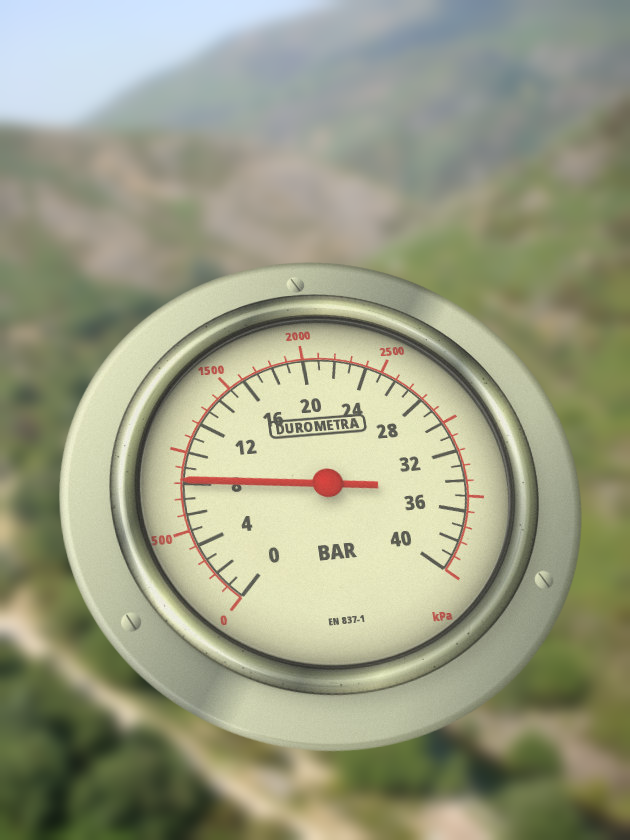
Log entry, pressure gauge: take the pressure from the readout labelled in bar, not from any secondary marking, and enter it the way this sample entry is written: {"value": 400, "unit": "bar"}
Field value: {"value": 8, "unit": "bar"}
